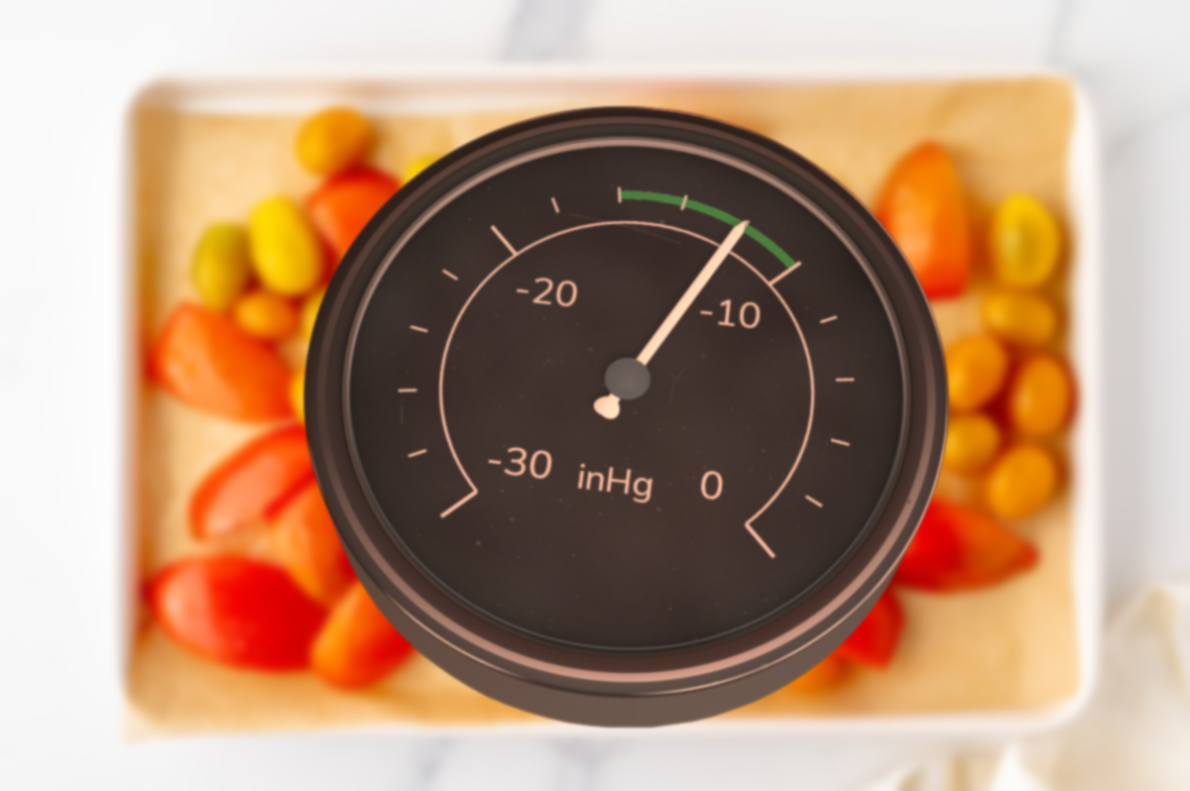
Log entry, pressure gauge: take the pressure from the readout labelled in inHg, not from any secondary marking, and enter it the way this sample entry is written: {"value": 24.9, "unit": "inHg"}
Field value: {"value": -12, "unit": "inHg"}
